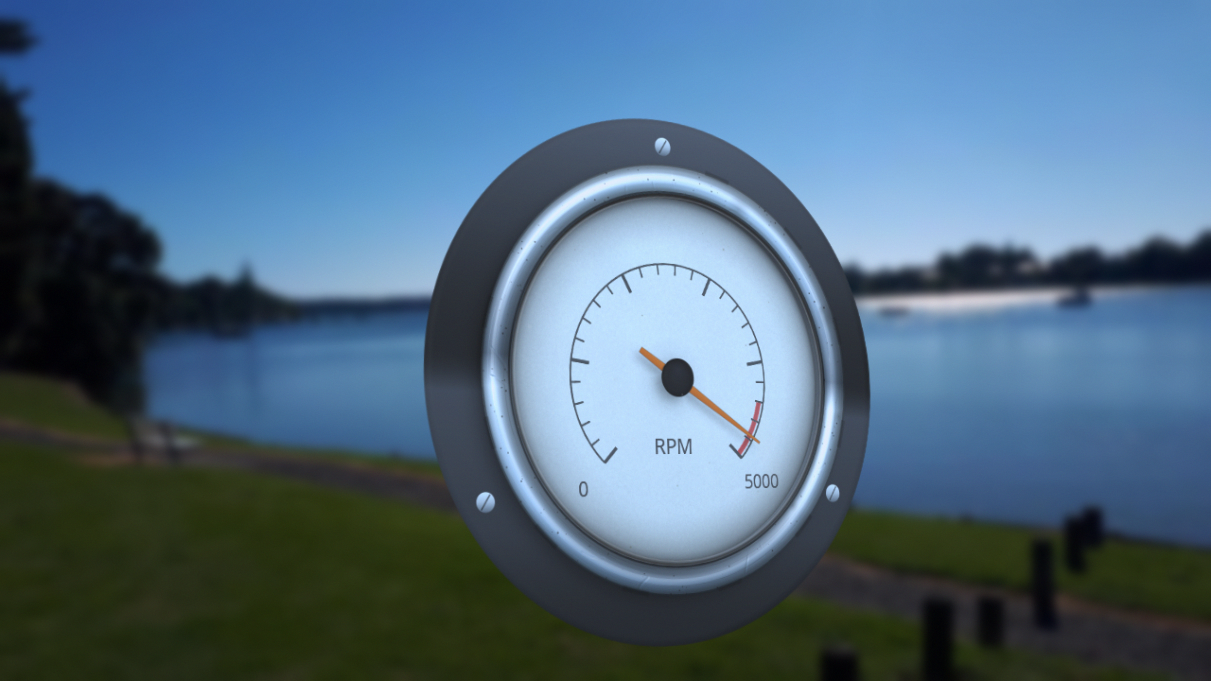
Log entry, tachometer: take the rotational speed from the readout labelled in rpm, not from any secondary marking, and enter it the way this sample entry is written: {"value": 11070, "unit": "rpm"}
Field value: {"value": 4800, "unit": "rpm"}
